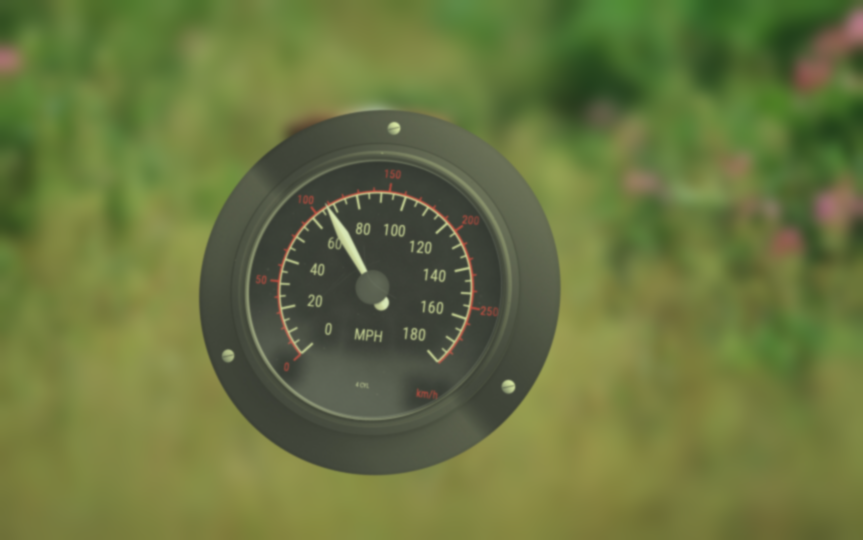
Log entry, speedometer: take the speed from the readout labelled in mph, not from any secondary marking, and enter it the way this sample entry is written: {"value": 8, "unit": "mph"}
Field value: {"value": 67.5, "unit": "mph"}
